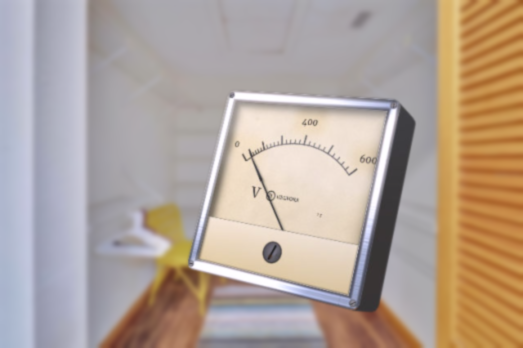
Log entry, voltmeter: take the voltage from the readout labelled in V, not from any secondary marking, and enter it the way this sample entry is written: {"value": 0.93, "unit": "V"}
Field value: {"value": 100, "unit": "V"}
